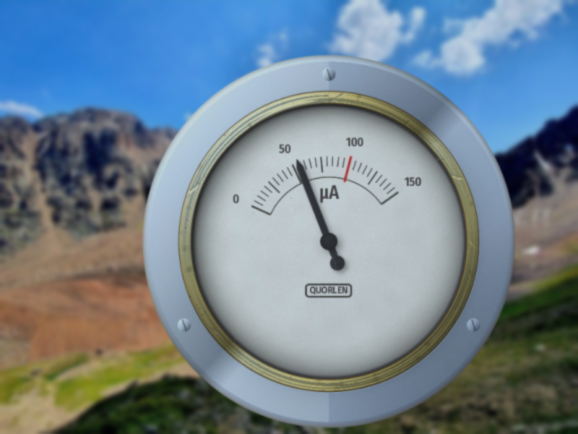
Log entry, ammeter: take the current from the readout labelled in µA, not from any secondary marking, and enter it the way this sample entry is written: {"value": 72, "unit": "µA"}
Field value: {"value": 55, "unit": "µA"}
